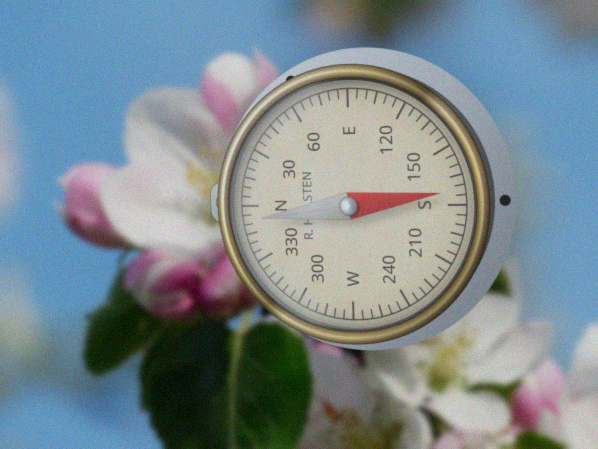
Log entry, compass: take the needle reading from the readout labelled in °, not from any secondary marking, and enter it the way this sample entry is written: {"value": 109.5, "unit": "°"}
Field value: {"value": 172.5, "unit": "°"}
